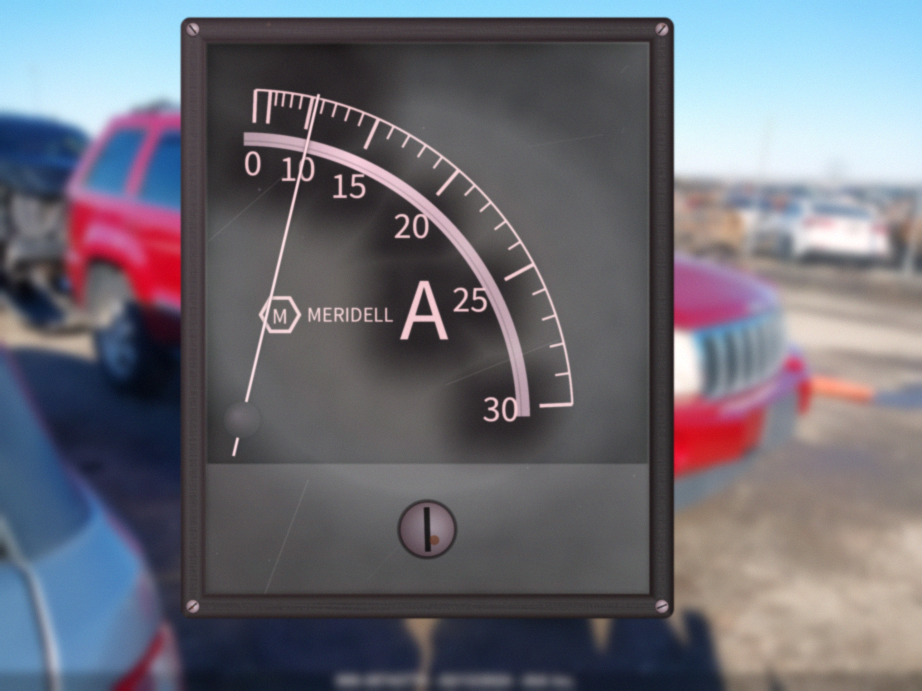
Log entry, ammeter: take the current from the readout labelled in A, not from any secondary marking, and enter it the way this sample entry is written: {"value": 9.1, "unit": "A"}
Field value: {"value": 10.5, "unit": "A"}
